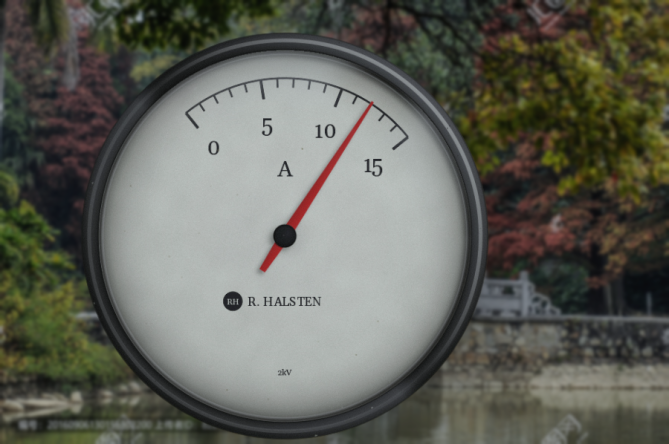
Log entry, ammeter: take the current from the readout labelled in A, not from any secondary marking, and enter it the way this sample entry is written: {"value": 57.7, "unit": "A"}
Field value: {"value": 12, "unit": "A"}
